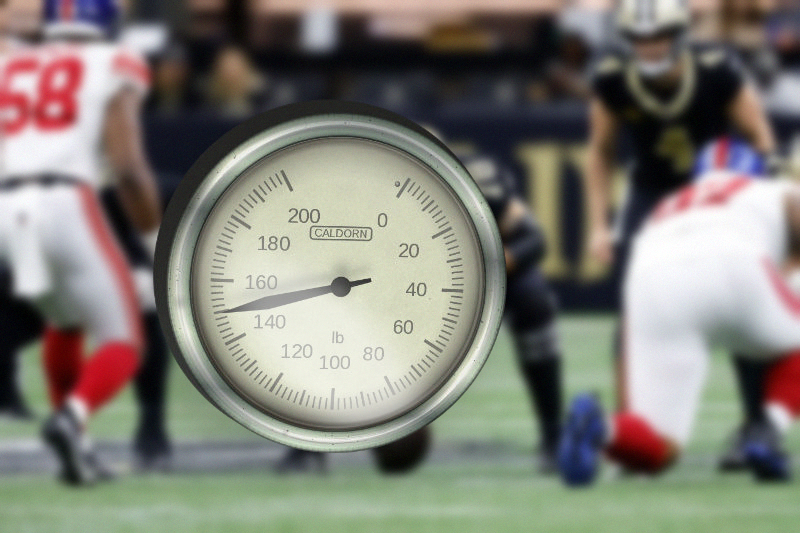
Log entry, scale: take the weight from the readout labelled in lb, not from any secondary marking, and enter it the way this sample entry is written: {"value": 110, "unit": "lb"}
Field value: {"value": 150, "unit": "lb"}
